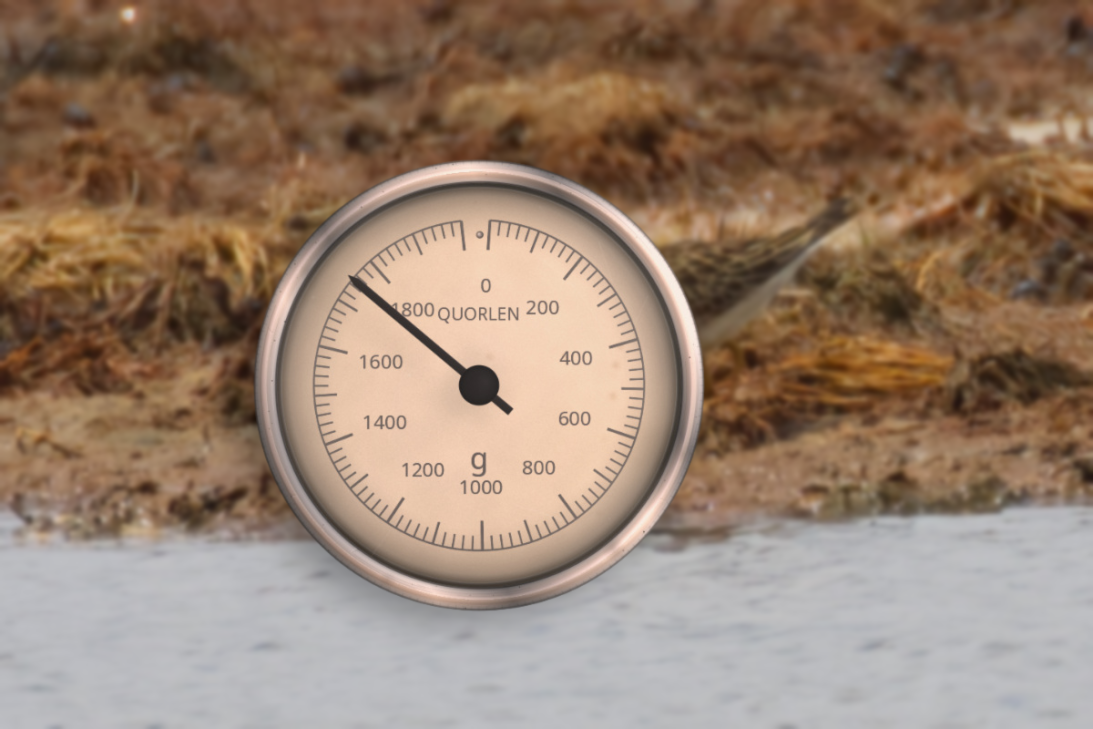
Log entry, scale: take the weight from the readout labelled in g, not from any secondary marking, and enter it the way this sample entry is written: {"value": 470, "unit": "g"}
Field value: {"value": 1750, "unit": "g"}
